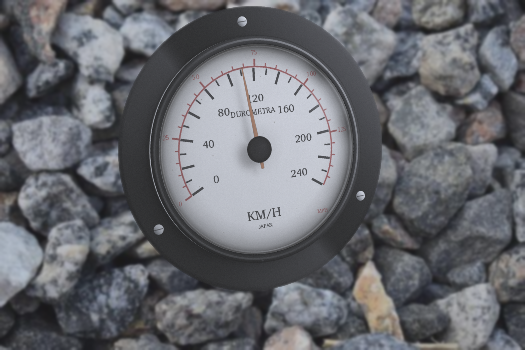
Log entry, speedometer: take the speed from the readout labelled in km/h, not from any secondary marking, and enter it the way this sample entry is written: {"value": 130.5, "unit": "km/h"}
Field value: {"value": 110, "unit": "km/h"}
